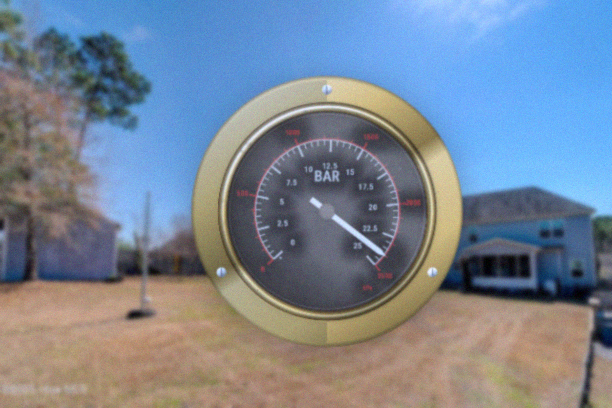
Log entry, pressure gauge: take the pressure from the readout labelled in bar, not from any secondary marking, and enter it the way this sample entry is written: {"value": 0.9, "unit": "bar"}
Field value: {"value": 24, "unit": "bar"}
